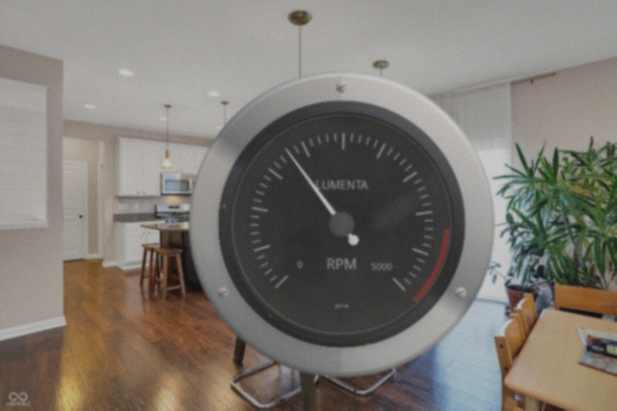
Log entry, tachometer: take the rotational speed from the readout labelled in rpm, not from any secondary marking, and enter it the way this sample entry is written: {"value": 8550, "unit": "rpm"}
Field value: {"value": 1800, "unit": "rpm"}
